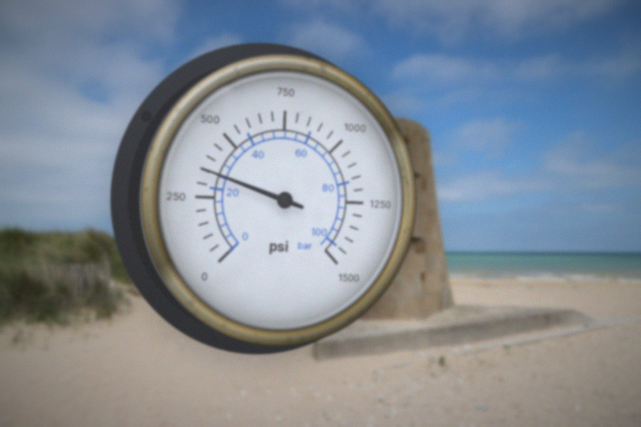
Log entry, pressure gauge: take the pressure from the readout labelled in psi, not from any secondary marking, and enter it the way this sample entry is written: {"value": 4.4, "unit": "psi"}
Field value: {"value": 350, "unit": "psi"}
